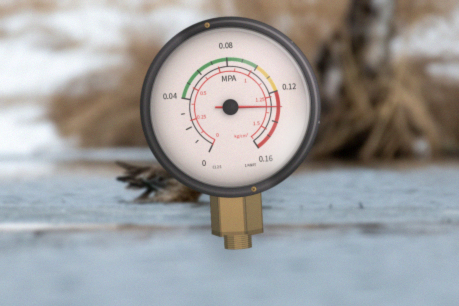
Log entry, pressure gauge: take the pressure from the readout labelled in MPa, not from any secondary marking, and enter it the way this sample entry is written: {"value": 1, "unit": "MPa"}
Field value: {"value": 0.13, "unit": "MPa"}
